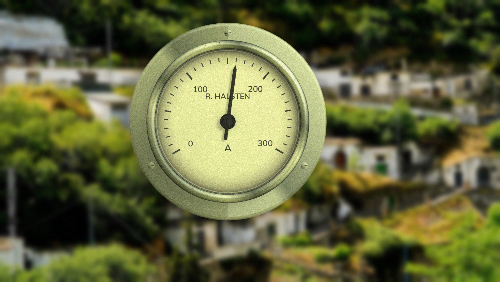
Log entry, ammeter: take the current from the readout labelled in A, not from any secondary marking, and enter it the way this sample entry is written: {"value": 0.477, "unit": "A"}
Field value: {"value": 160, "unit": "A"}
